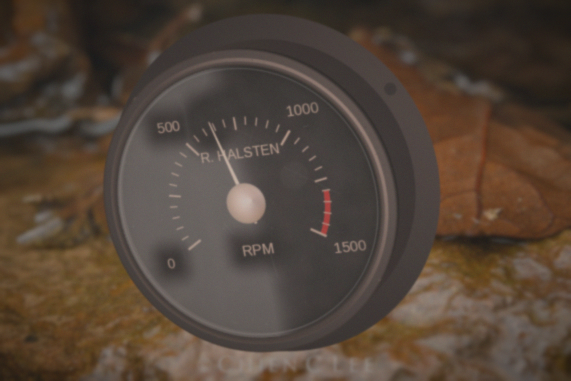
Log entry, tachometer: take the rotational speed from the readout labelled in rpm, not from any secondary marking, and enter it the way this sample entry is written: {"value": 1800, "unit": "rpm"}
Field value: {"value": 650, "unit": "rpm"}
